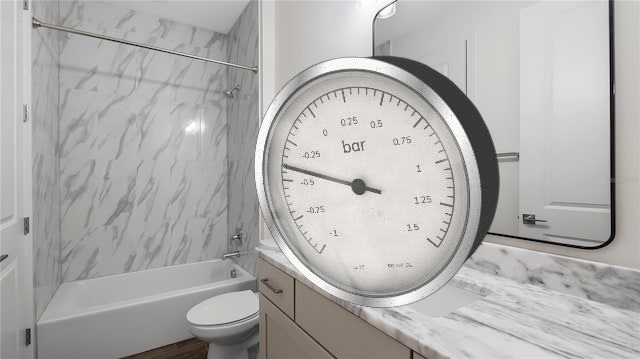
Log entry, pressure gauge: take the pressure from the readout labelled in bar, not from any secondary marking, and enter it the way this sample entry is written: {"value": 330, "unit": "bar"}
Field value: {"value": -0.4, "unit": "bar"}
